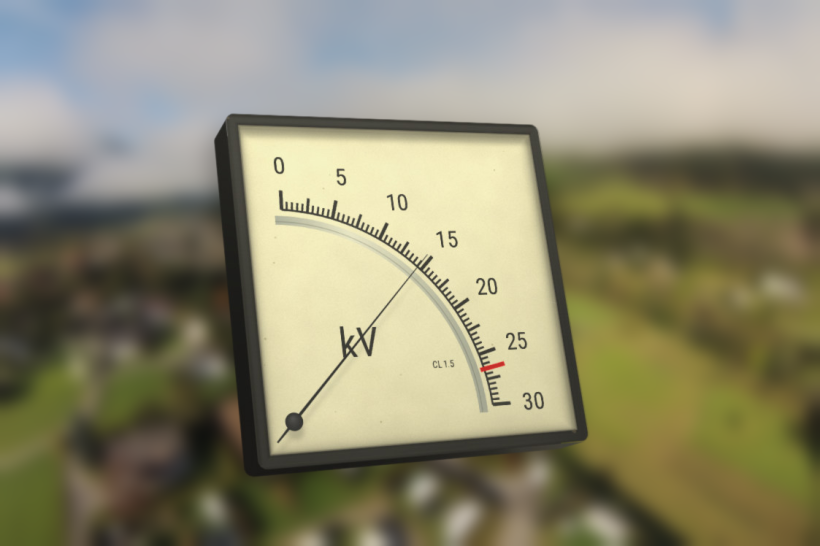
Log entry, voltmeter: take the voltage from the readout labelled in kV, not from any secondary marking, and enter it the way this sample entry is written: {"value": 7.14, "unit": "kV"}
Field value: {"value": 14.5, "unit": "kV"}
